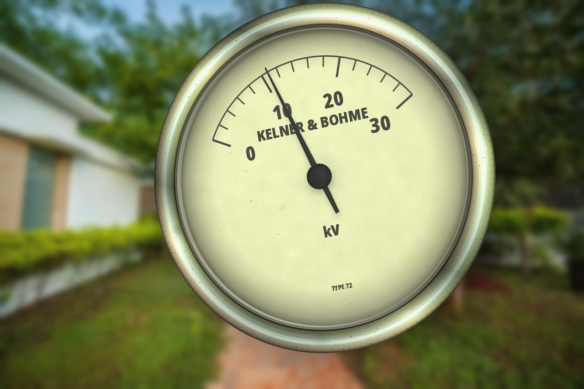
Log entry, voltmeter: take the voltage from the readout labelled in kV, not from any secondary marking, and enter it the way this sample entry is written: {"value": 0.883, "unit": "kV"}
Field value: {"value": 11, "unit": "kV"}
